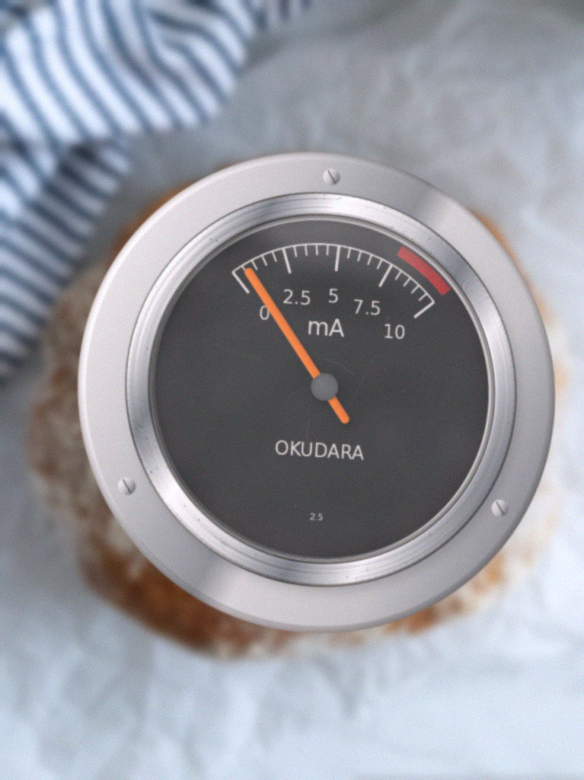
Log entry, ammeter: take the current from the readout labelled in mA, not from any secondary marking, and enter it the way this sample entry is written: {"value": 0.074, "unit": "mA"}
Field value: {"value": 0.5, "unit": "mA"}
